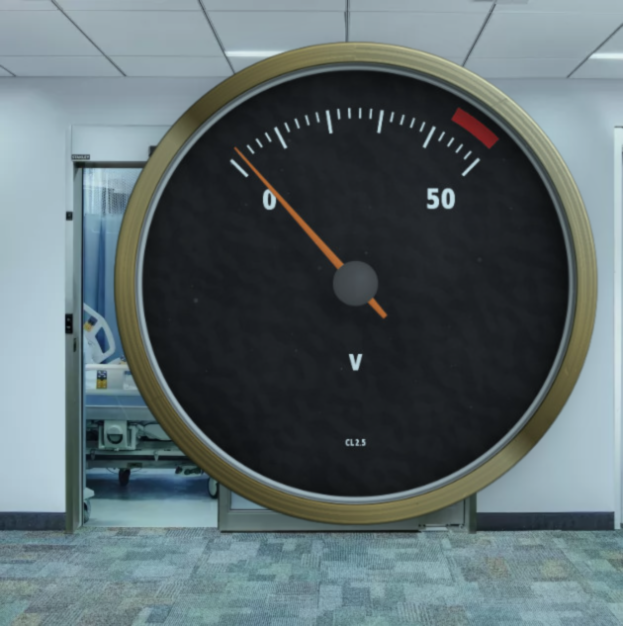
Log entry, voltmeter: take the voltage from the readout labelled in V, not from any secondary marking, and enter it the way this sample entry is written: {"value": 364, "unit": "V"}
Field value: {"value": 2, "unit": "V"}
